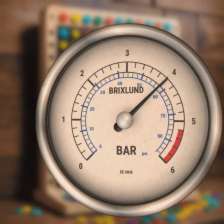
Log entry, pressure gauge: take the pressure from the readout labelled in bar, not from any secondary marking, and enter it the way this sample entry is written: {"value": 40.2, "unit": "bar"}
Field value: {"value": 4, "unit": "bar"}
